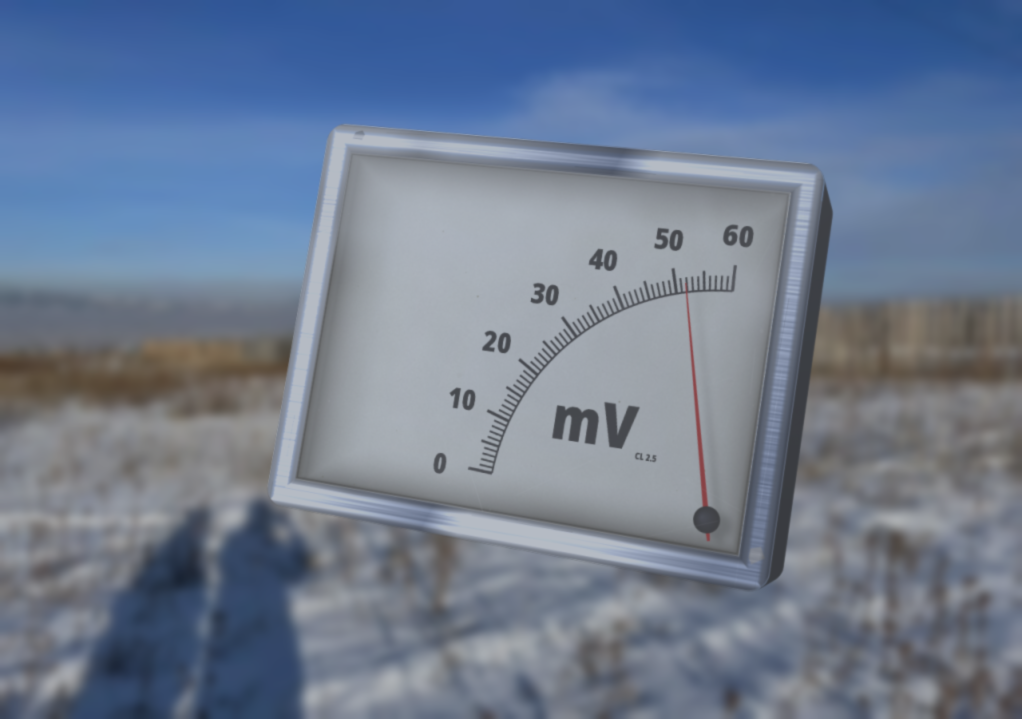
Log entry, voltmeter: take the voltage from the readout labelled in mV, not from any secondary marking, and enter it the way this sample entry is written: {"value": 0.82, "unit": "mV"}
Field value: {"value": 52, "unit": "mV"}
